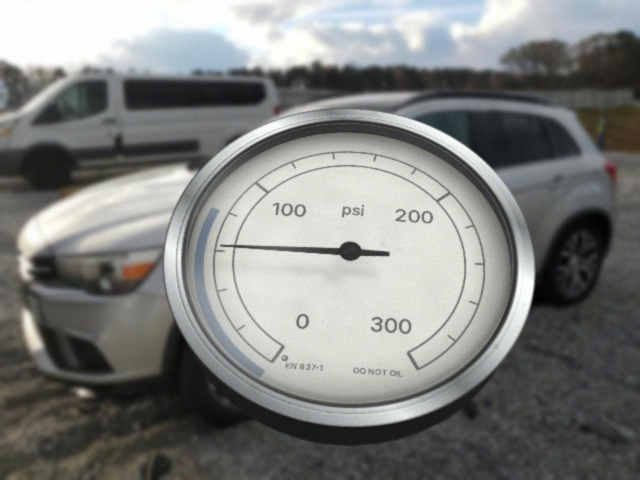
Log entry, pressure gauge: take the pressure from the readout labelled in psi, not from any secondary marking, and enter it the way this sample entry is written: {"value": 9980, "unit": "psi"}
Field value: {"value": 60, "unit": "psi"}
